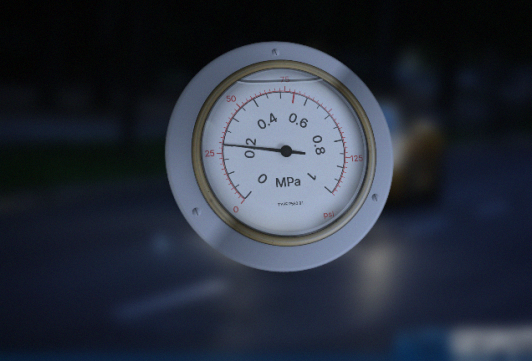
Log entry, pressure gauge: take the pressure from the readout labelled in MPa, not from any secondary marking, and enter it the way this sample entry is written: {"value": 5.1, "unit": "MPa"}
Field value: {"value": 0.2, "unit": "MPa"}
